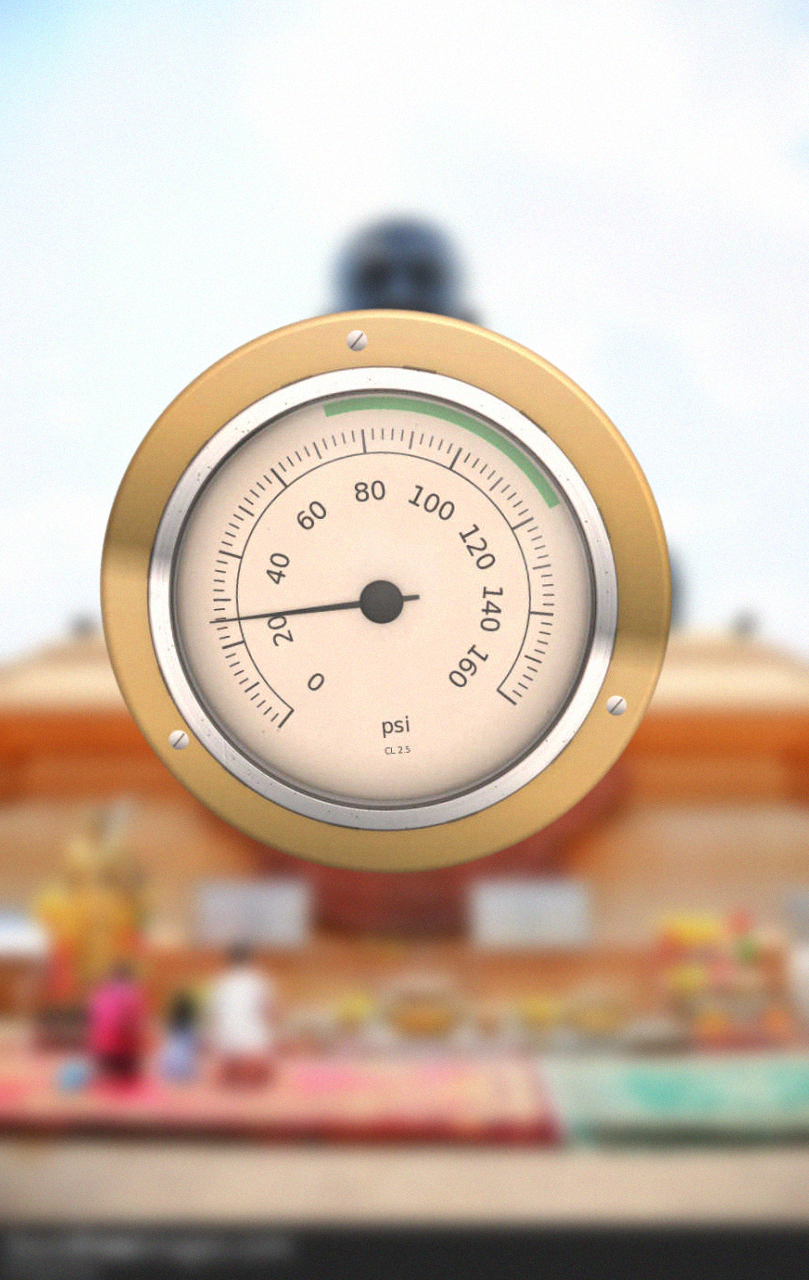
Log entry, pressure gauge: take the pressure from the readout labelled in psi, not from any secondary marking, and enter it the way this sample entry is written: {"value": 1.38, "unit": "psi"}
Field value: {"value": 26, "unit": "psi"}
